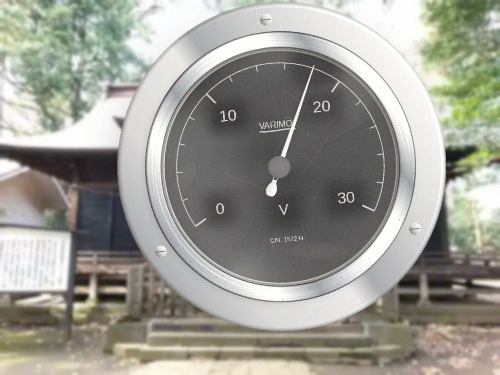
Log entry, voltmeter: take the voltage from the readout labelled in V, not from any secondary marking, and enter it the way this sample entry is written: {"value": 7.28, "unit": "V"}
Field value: {"value": 18, "unit": "V"}
